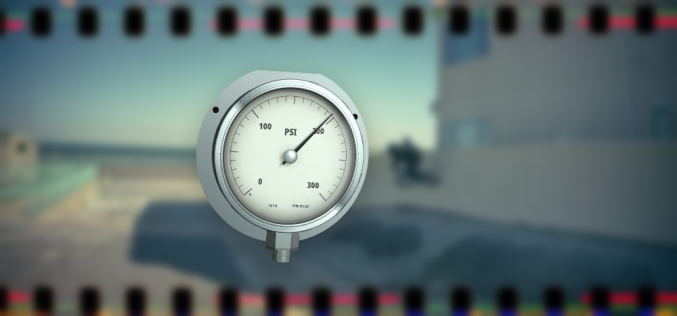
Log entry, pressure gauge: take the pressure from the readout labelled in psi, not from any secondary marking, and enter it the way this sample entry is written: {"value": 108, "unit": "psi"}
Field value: {"value": 195, "unit": "psi"}
